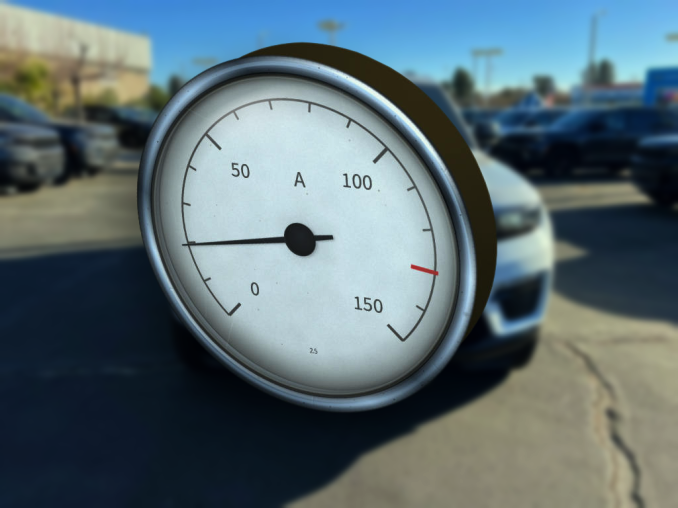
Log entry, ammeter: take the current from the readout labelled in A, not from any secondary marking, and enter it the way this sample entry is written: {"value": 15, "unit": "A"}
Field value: {"value": 20, "unit": "A"}
